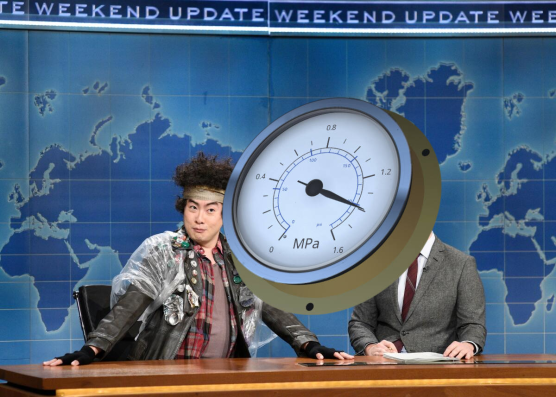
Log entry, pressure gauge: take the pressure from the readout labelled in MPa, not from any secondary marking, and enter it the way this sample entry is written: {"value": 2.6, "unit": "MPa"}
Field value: {"value": 1.4, "unit": "MPa"}
